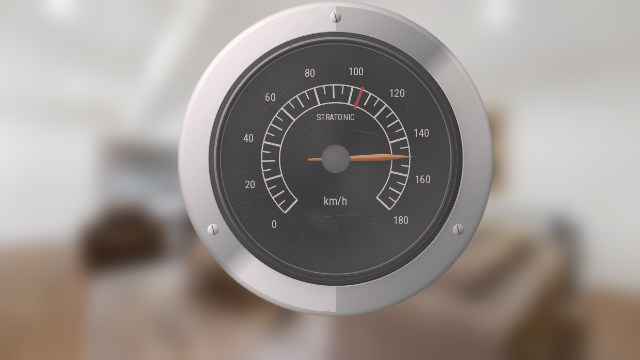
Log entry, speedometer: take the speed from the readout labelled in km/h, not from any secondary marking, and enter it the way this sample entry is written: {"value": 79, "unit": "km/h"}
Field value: {"value": 150, "unit": "km/h"}
